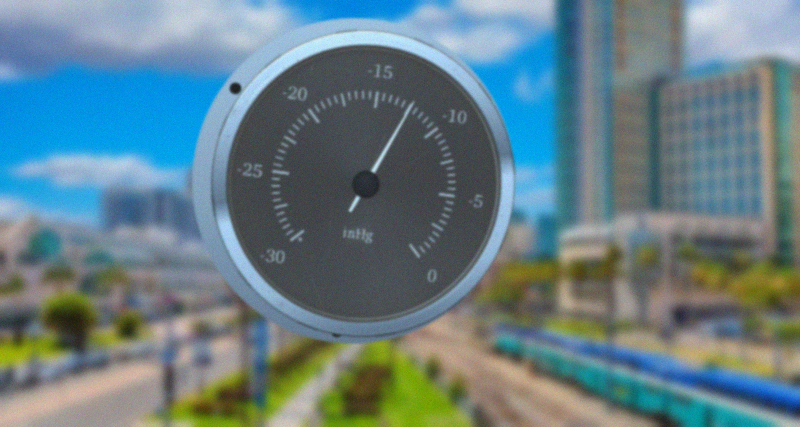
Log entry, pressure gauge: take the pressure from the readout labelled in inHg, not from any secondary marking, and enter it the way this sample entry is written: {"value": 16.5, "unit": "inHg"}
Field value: {"value": -12.5, "unit": "inHg"}
